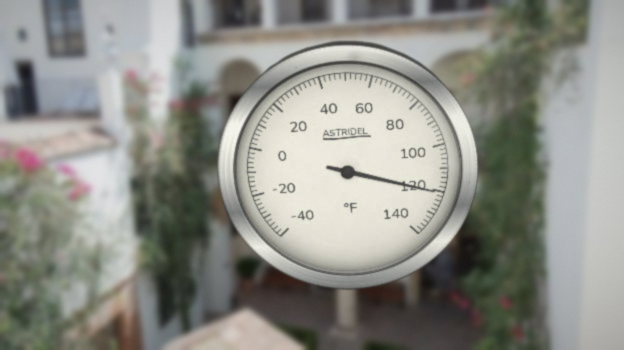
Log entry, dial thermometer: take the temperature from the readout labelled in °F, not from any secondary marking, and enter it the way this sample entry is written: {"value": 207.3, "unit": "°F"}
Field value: {"value": 120, "unit": "°F"}
